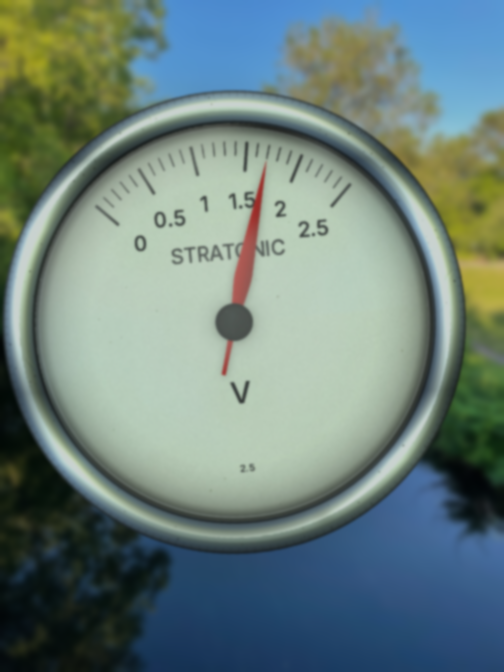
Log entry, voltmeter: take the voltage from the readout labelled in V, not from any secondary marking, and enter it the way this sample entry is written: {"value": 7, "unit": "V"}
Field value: {"value": 1.7, "unit": "V"}
